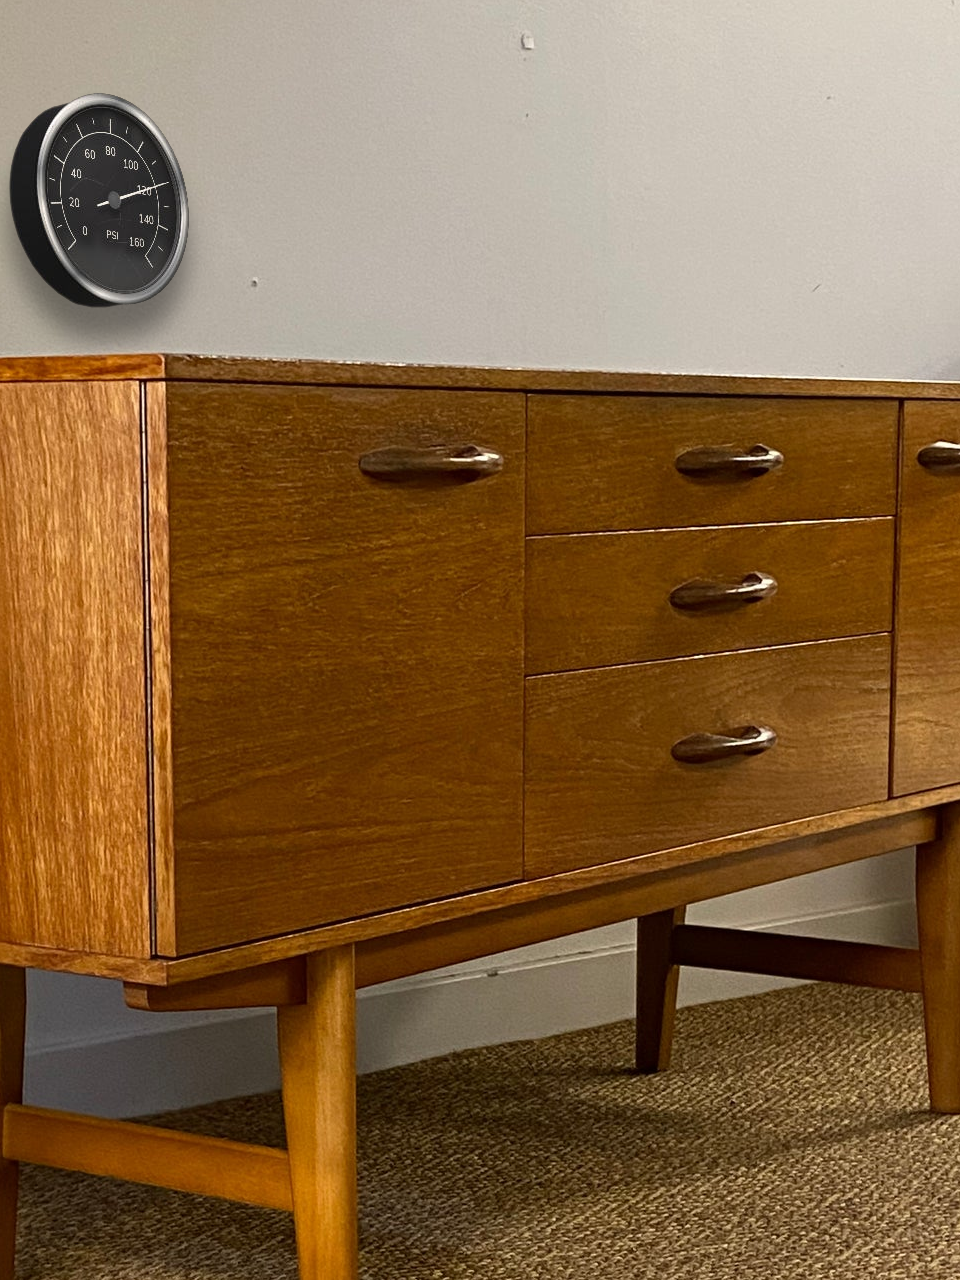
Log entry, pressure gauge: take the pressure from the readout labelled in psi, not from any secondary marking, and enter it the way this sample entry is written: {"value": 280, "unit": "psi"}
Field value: {"value": 120, "unit": "psi"}
